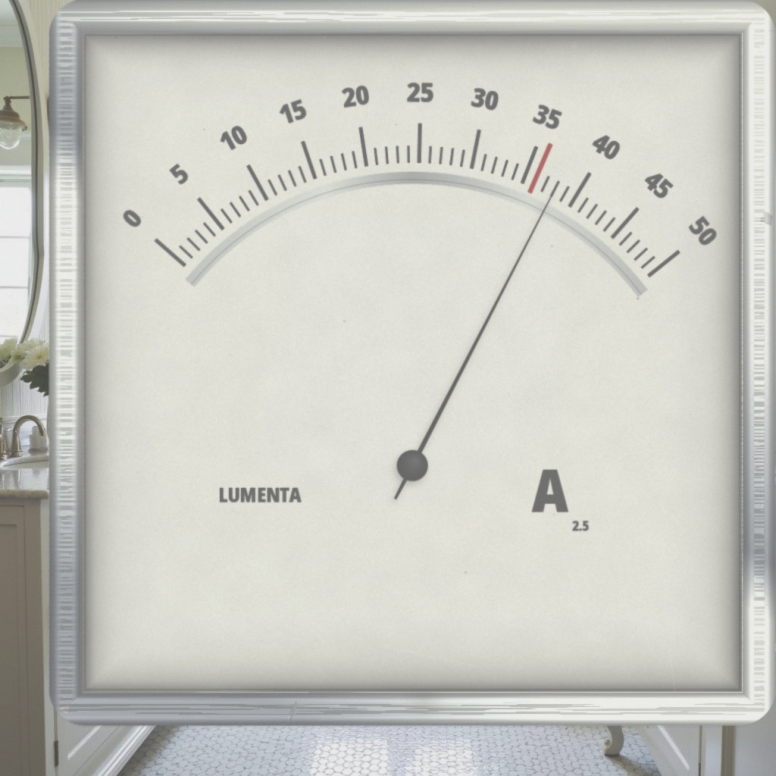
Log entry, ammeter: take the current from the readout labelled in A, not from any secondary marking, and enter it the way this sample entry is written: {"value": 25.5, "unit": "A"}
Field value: {"value": 38, "unit": "A"}
